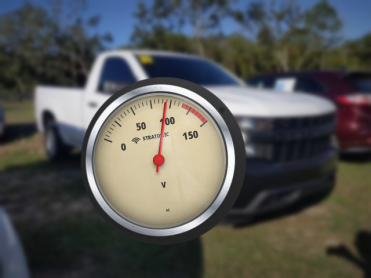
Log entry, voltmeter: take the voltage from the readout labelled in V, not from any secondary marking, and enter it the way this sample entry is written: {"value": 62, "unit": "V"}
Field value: {"value": 95, "unit": "V"}
